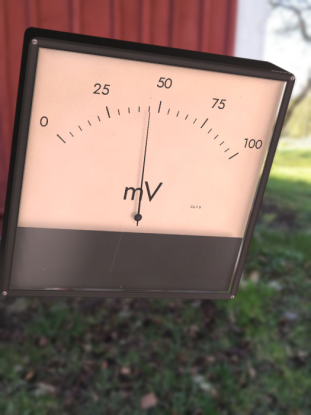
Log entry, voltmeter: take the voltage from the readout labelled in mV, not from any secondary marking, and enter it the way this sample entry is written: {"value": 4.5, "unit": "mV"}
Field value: {"value": 45, "unit": "mV"}
